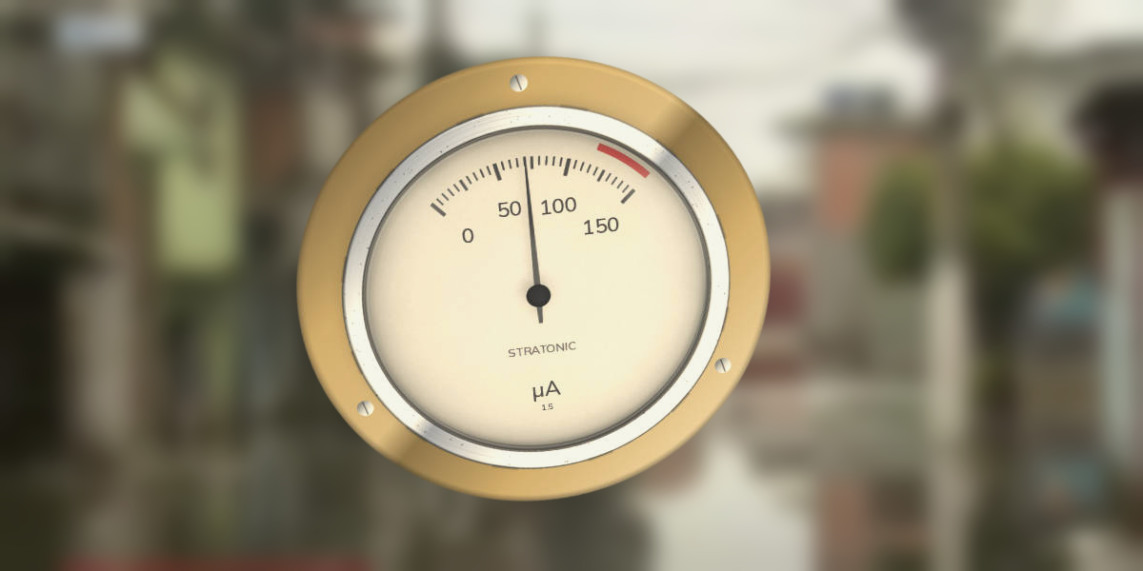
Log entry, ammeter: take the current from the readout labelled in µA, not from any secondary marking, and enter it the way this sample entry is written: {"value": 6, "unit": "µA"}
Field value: {"value": 70, "unit": "µA"}
